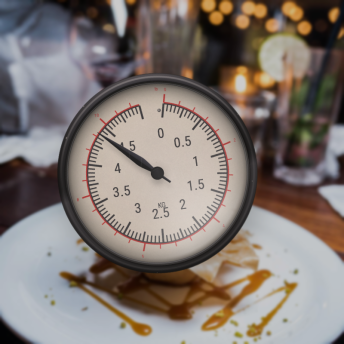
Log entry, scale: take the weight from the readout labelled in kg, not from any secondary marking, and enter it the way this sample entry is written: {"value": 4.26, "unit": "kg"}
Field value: {"value": 4.4, "unit": "kg"}
